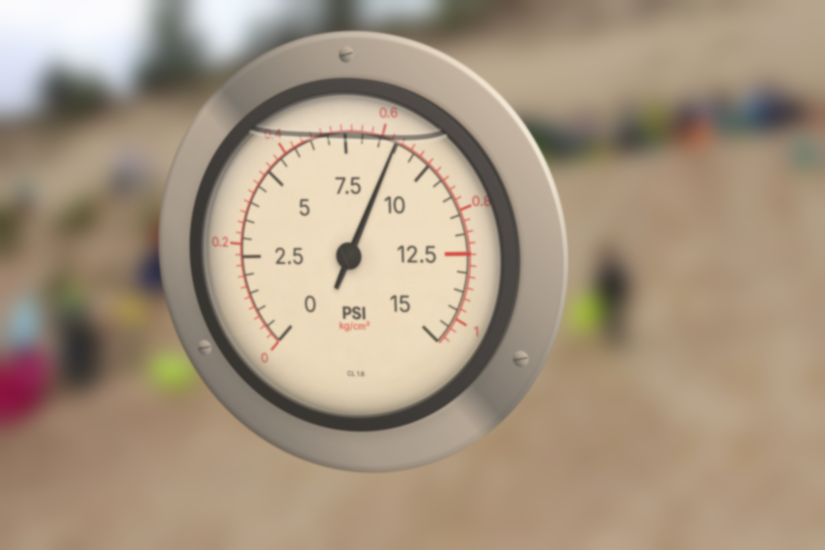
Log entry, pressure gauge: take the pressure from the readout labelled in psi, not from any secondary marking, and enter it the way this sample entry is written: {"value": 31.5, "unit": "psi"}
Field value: {"value": 9, "unit": "psi"}
